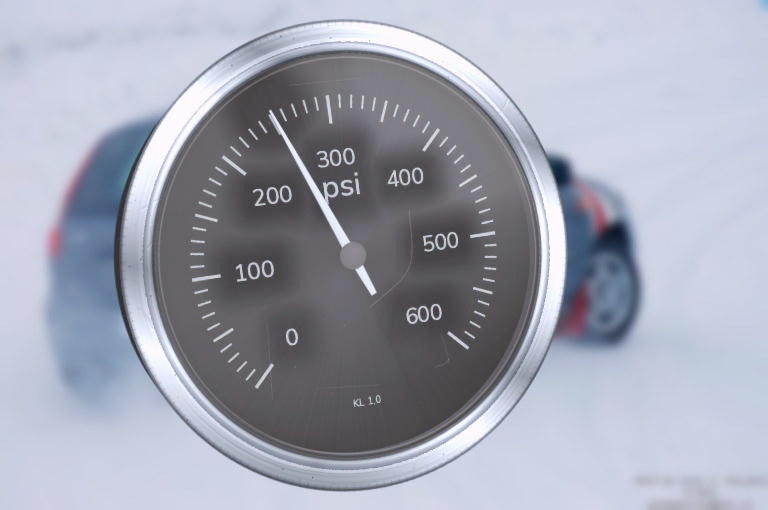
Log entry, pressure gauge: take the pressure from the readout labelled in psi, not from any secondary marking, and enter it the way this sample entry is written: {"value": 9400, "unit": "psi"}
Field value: {"value": 250, "unit": "psi"}
